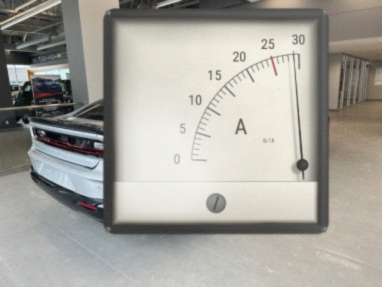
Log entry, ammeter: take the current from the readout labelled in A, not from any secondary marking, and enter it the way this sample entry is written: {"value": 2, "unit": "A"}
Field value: {"value": 29, "unit": "A"}
